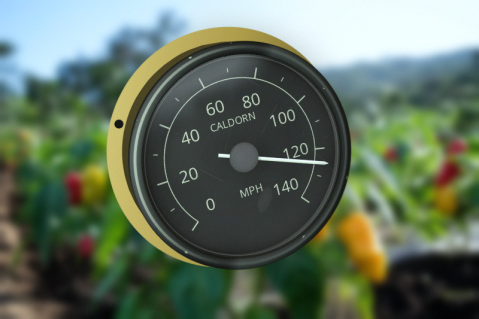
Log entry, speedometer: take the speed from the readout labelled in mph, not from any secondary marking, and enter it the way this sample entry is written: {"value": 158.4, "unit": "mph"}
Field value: {"value": 125, "unit": "mph"}
